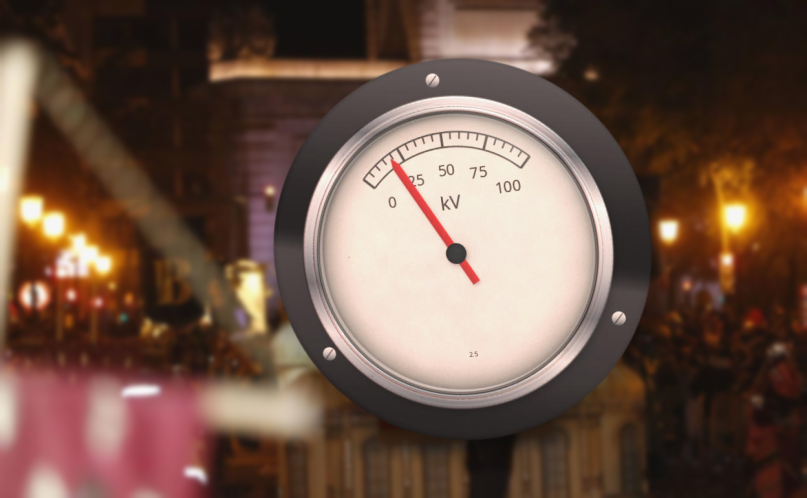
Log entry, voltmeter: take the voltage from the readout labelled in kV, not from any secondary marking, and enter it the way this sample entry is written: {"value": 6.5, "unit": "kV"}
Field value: {"value": 20, "unit": "kV"}
